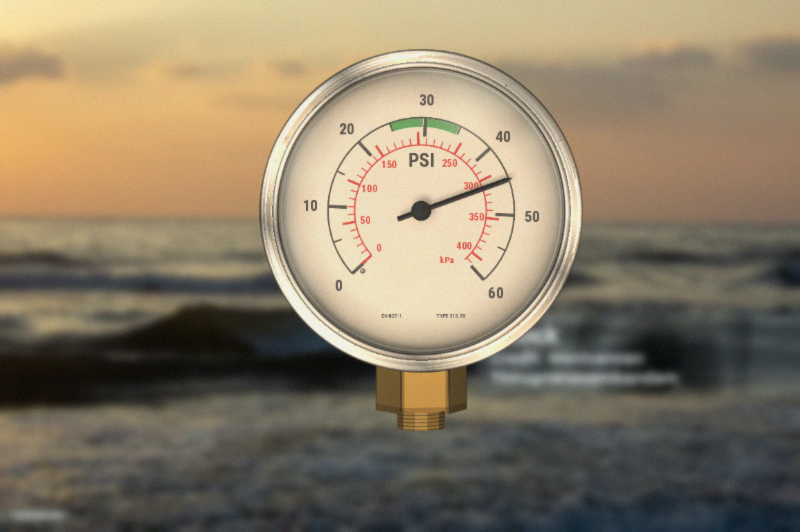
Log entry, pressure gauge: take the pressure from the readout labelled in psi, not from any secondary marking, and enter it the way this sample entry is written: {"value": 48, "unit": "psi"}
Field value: {"value": 45, "unit": "psi"}
